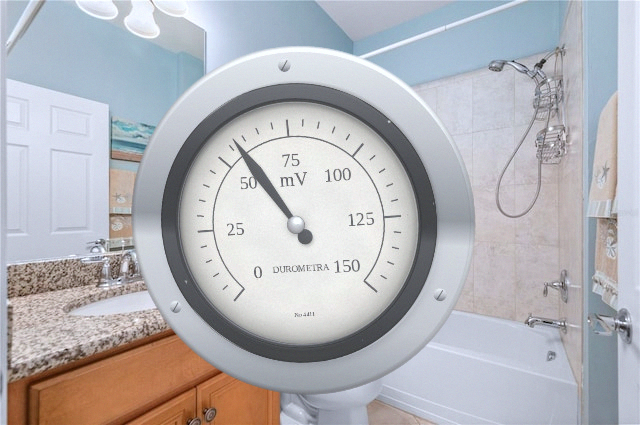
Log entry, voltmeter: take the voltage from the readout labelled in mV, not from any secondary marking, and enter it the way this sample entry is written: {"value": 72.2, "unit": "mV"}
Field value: {"value": 57.5, "unit": "mV"}
